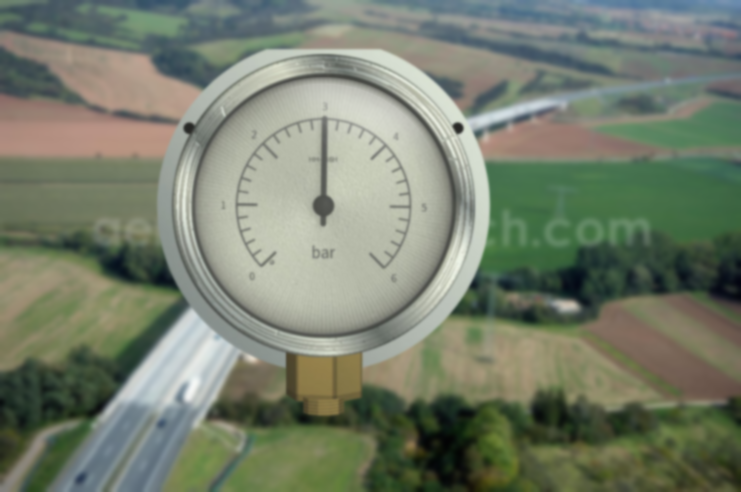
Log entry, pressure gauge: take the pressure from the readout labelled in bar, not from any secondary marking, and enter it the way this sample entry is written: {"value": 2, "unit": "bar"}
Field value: {"value": 3, "unit": "bar"}
